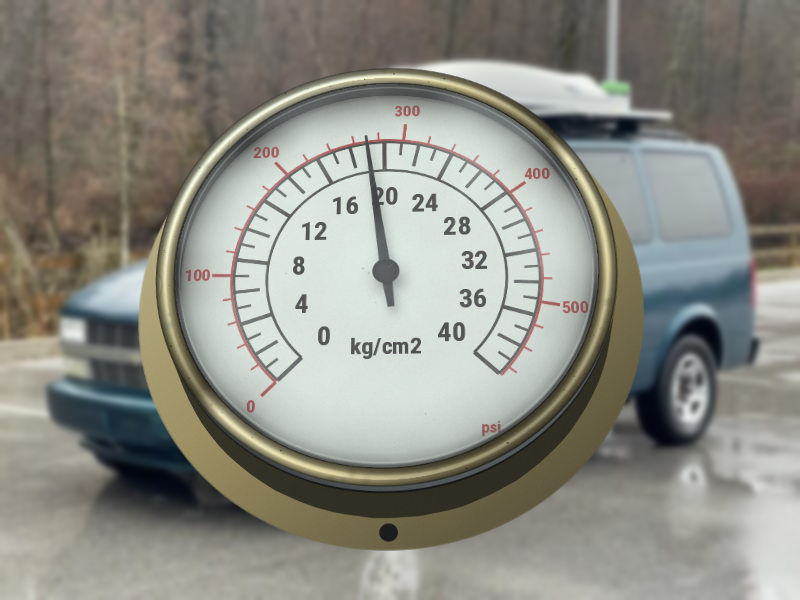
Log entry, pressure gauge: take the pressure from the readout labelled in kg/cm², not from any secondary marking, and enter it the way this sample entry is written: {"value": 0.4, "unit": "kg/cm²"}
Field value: {"value": 19, "unit": "kg/cm²"}
